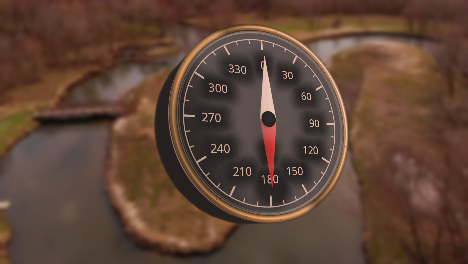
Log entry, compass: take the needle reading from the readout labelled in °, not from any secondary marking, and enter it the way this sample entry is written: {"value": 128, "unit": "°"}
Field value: {"value": 180, "unit": "°"}
